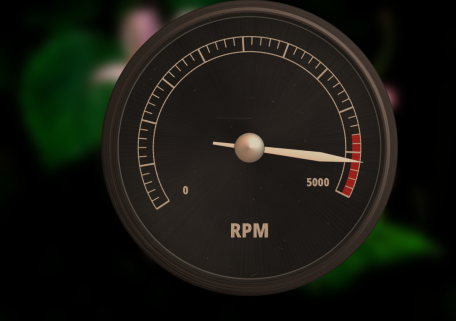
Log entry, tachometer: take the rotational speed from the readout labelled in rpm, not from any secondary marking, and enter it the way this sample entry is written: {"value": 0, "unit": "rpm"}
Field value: {"value": 4600, "unit": "rpm"}
